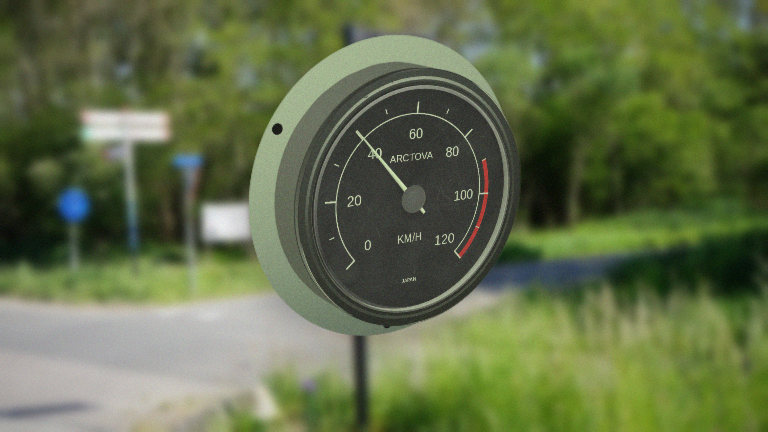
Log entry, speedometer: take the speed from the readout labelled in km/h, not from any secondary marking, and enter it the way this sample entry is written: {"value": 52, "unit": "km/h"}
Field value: {"value": 40, "unit": "km/h"}
